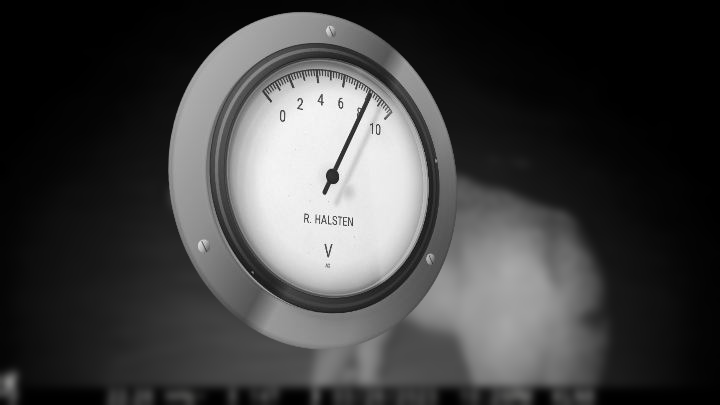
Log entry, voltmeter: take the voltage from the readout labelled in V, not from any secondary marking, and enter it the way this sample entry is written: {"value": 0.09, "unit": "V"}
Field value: {"value": 8, "unit": "V"}
